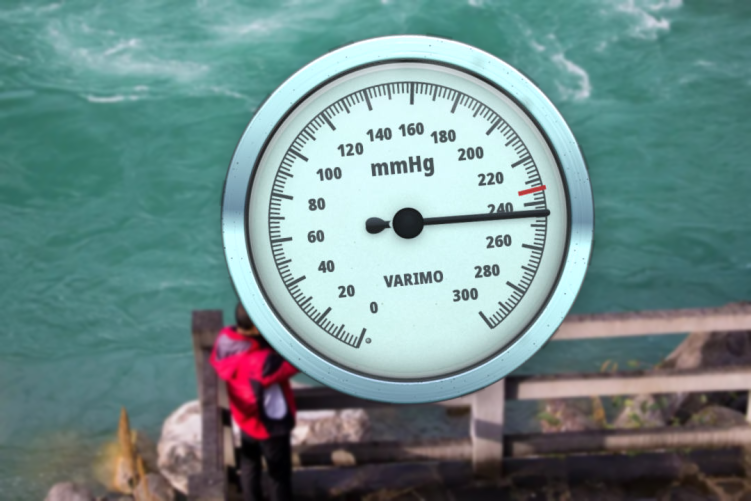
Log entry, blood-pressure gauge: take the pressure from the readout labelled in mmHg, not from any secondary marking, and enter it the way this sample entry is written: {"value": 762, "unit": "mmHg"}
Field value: {"value": 244, "unit": "mmHg"}
